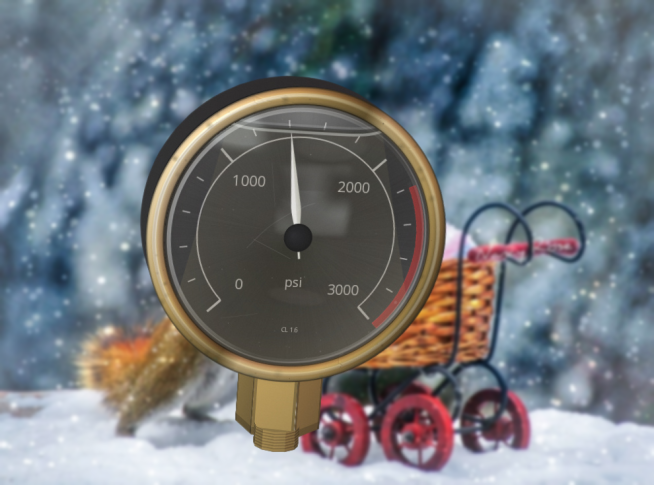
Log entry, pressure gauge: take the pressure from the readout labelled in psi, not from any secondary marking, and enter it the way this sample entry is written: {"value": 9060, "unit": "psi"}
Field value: {"value": 1400, "unit": "psi"}
